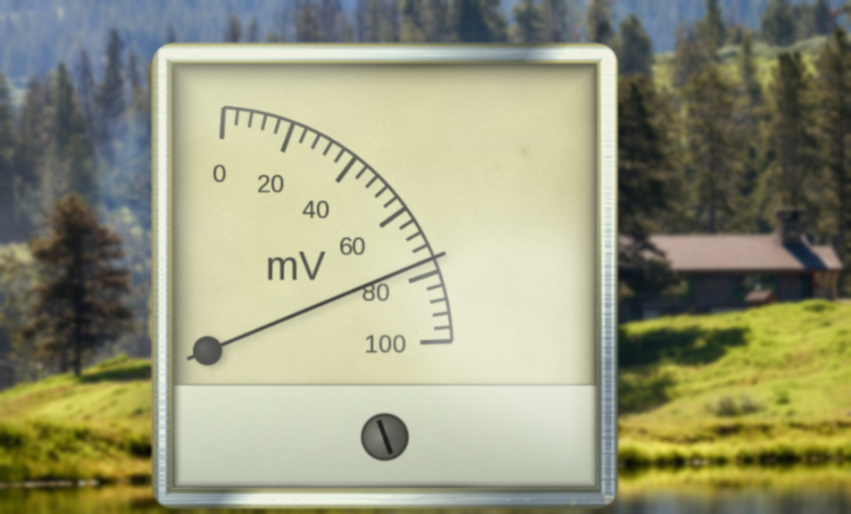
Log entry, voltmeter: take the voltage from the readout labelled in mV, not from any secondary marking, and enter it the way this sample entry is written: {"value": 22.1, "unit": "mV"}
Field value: {"value": 76, "unit": "mV"}
